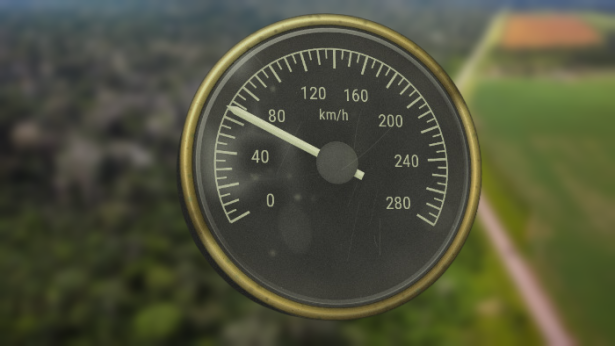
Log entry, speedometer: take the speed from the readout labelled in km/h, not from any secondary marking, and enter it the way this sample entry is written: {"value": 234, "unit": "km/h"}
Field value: {"value": 65, "unit": "km/h"}
